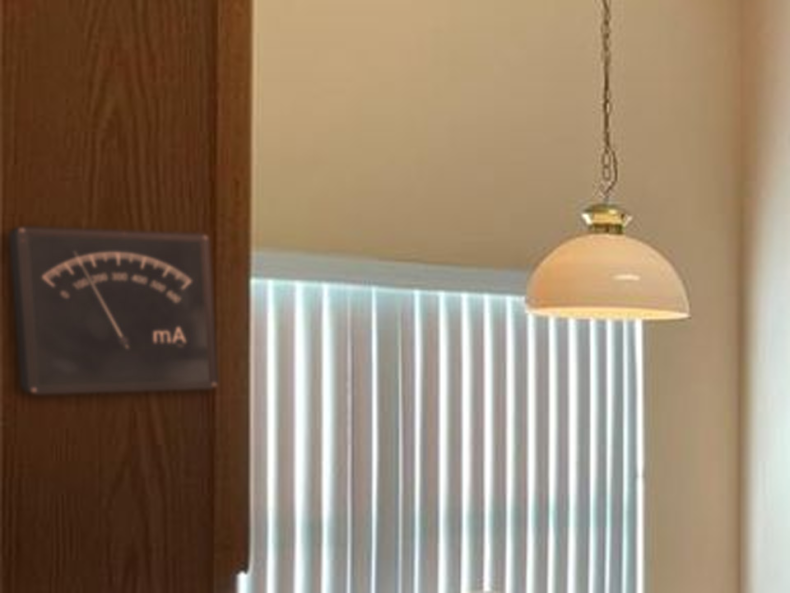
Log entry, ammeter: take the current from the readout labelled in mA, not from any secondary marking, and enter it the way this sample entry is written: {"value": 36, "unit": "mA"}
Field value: {"value": 150, "unit": "mA"}
